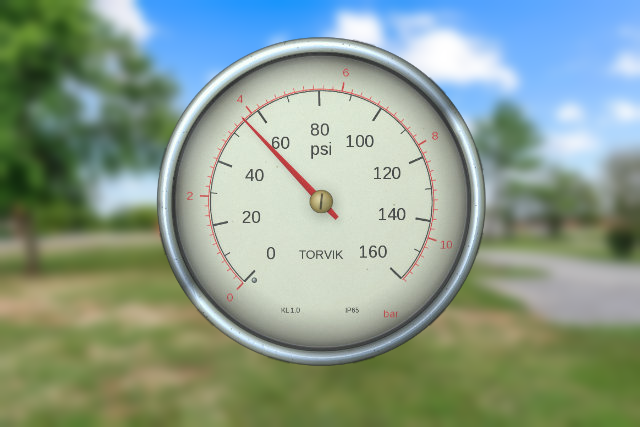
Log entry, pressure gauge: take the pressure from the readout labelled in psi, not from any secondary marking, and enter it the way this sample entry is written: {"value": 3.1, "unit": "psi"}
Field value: {"value": 55, "unit": "psi"}
